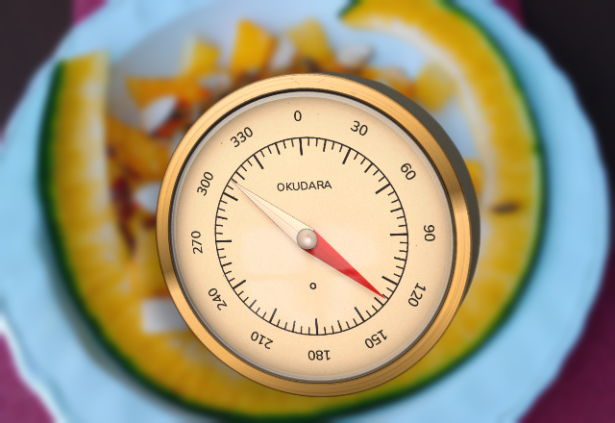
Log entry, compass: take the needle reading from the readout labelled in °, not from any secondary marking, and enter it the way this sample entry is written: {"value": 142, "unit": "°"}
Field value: {"value": 130, "unit": "°"}
